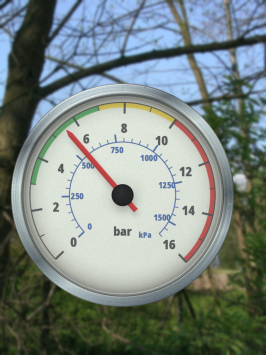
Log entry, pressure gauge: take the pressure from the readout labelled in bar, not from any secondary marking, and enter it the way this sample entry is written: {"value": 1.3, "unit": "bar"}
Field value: {"value": 5.5, "unit": "bar"}
